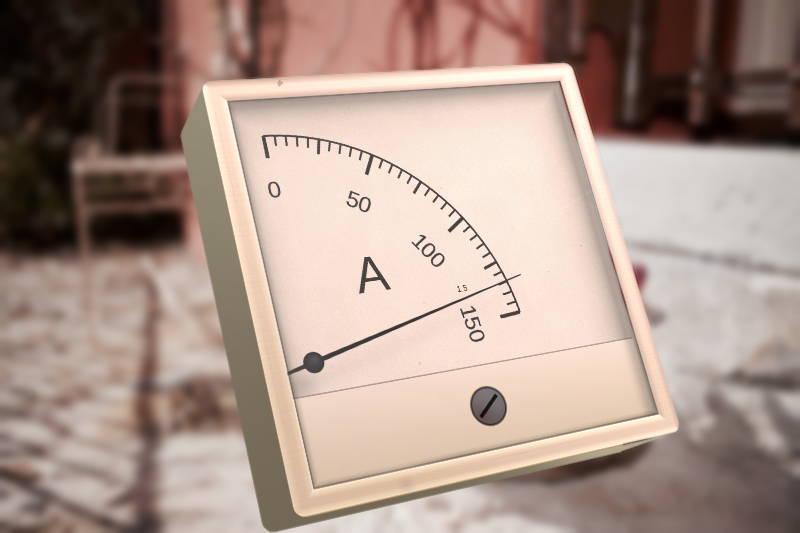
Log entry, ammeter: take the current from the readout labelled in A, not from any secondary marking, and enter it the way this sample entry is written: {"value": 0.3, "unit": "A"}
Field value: {"value": 135, "unit": "A"}
